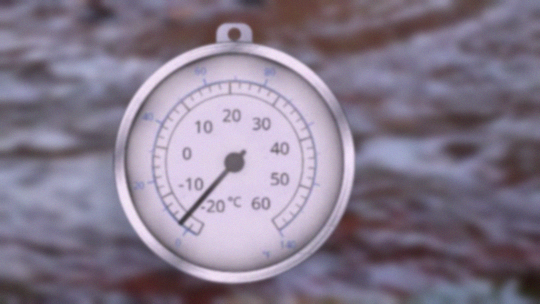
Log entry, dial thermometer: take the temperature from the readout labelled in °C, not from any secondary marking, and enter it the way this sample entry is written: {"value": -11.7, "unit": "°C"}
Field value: {"value": -16, "unit": "°C"}
